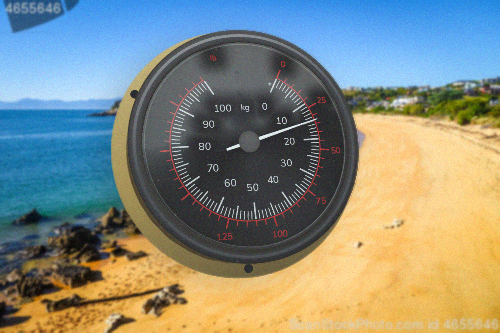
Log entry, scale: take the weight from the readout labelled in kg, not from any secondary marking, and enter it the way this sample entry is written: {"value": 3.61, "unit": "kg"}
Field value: {"value": 15, "unit": "kg"}
